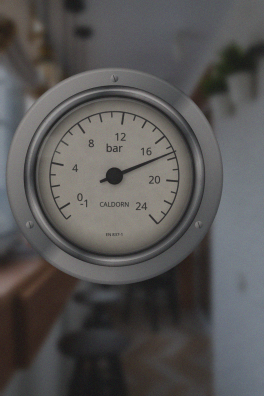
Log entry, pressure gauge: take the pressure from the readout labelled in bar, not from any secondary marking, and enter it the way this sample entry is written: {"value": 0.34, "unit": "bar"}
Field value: {"value": 17.5, "unit": "bar"}
